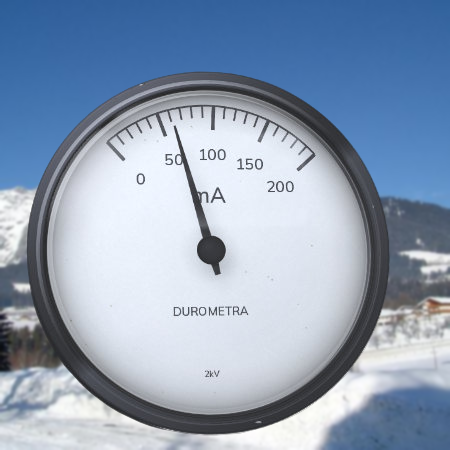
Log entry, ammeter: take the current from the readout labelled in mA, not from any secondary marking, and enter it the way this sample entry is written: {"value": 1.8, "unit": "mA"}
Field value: {"value": 60, "unit": "mA"}
